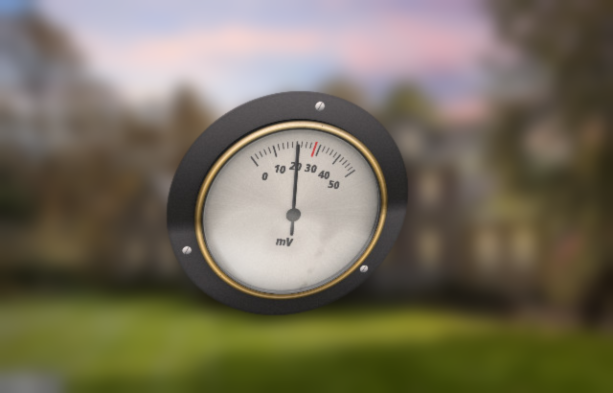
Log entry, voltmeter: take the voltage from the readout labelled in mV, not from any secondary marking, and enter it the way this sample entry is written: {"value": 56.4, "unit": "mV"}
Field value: {"value": 20, "unit": "mV"}
